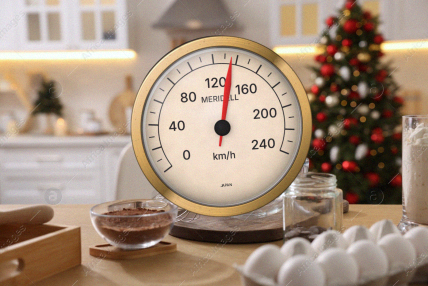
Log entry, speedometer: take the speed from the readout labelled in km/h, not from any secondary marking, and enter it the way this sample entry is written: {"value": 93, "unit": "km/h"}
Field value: {"value": 135, "unit": "km/h"}
